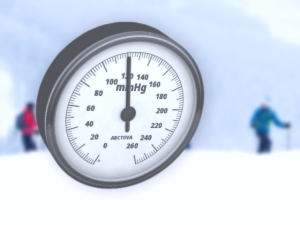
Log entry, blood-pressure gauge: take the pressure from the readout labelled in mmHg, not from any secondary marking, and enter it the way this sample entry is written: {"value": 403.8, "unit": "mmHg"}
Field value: {"value": 120, "unit": "mmHg"}
